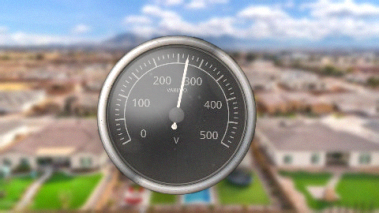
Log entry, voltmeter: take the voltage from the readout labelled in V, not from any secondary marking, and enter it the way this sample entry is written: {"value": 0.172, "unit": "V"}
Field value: {"value": 270, "unit": "V"}
